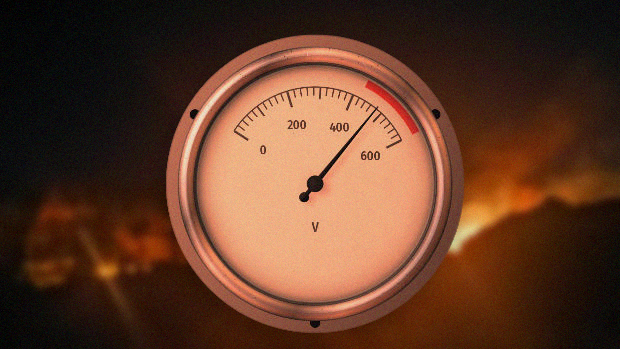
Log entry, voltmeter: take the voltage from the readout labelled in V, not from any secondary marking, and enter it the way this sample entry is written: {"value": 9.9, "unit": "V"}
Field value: {"value": 480, "unit": "V"}
